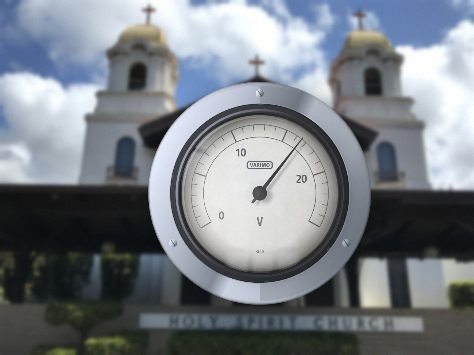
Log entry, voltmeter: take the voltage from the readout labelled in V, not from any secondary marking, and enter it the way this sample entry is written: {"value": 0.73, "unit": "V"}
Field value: {"value": 16.5, "unit": "V"}
